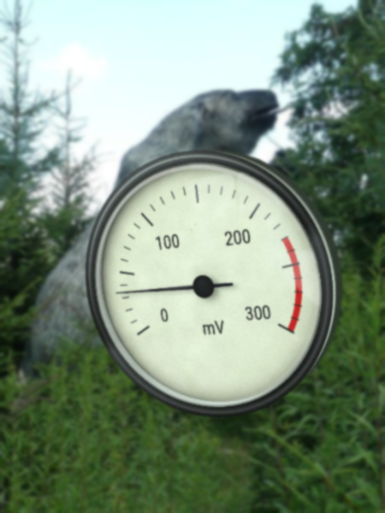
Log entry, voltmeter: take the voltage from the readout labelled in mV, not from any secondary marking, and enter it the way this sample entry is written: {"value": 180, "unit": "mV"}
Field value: {"value": 35, "unit": "mV"}
